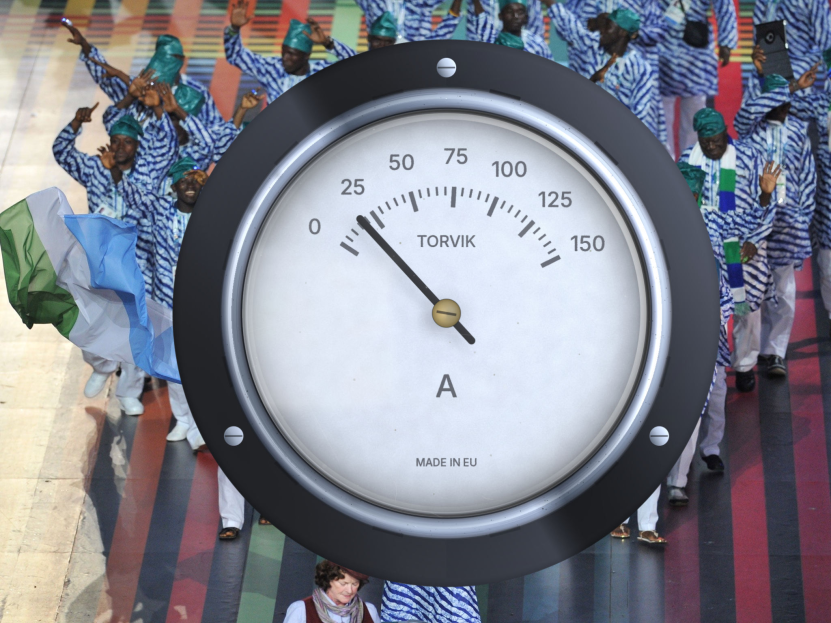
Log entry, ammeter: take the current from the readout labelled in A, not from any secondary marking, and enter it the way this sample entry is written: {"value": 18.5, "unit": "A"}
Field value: {"value": 17.5, "unit": "A"}
